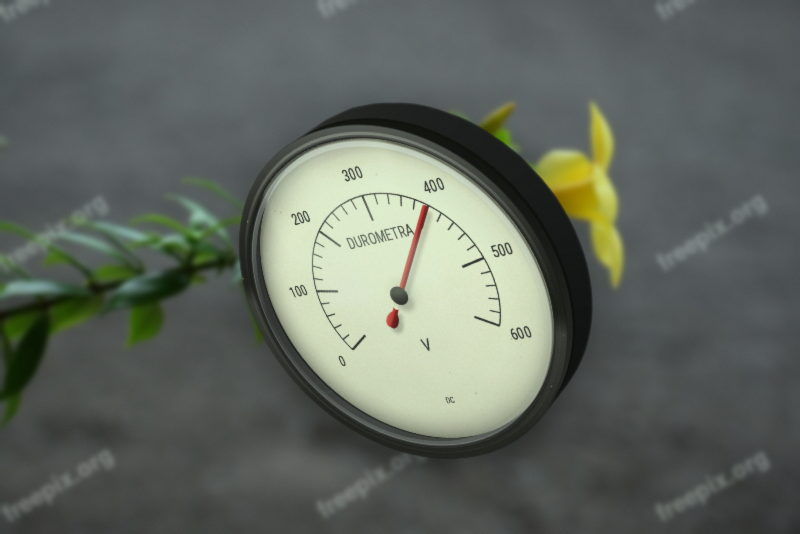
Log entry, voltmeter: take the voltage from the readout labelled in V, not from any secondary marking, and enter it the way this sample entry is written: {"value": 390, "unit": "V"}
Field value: {"value": 400, "unit": "V"}
